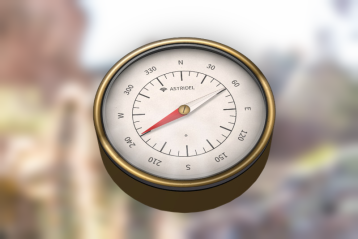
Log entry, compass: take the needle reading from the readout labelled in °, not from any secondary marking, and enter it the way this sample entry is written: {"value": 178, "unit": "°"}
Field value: {"value": 240, "unit": "°"}
